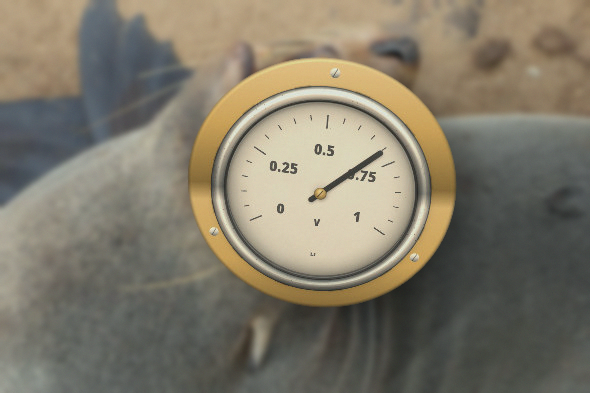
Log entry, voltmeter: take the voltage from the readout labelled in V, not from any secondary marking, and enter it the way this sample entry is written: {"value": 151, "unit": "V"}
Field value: {"value": 0.7, "unit": "V"}
